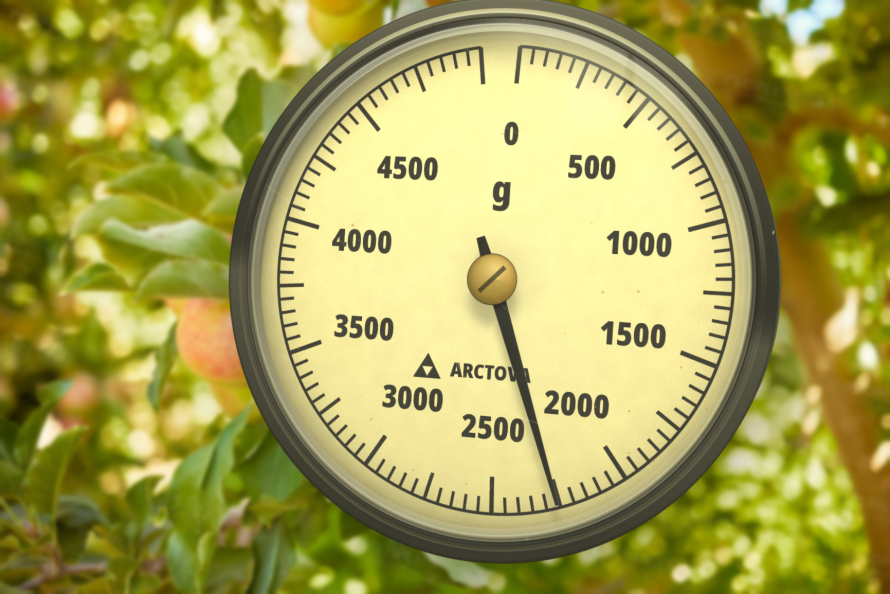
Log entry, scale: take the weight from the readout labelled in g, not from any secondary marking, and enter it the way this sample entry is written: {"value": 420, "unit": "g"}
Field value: {"value": 2250, "unit": "g"}
